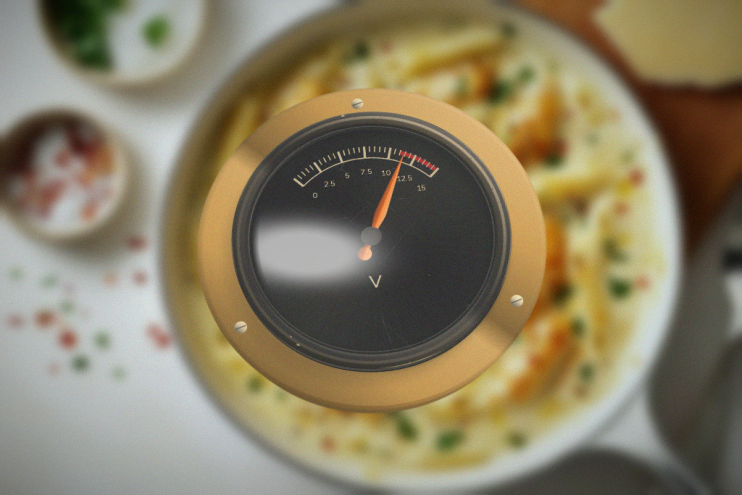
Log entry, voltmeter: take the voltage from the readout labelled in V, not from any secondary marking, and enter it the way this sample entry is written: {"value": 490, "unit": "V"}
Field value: {"value": 11.5, "unit": "V"}
